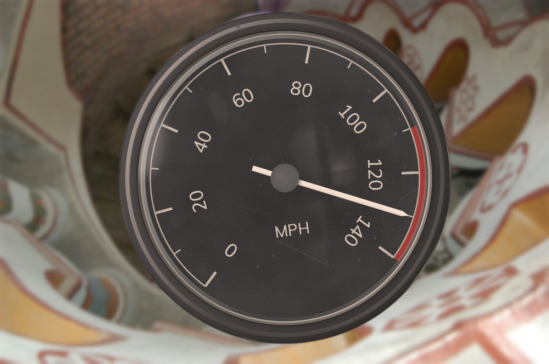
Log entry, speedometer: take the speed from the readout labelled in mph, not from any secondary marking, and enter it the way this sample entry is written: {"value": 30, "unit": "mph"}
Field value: {"value": 130, "unit": "mph"}
